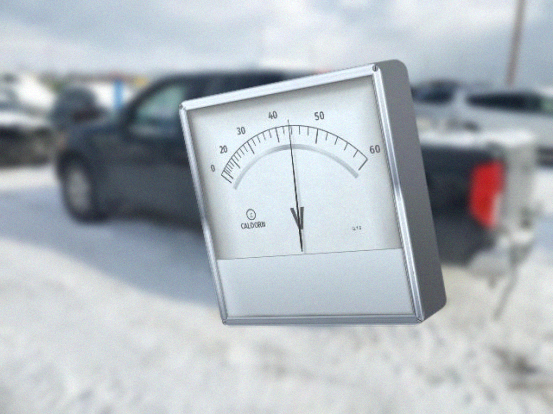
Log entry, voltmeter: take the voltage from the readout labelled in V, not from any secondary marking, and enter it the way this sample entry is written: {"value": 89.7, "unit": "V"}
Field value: {"value": 44, "unit": "V"}
